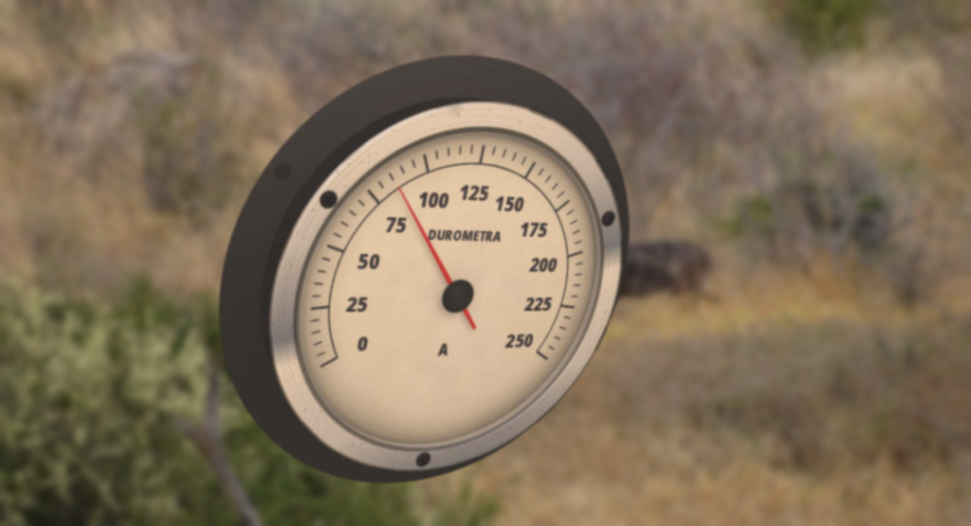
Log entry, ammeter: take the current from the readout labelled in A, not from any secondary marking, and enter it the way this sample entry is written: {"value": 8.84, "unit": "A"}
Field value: {"value": 85, "unit": "A"}
